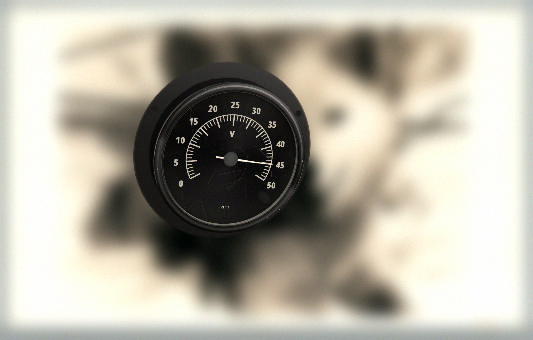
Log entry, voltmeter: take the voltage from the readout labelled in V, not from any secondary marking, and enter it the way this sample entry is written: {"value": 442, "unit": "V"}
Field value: {"value": 45, "unit": "V"}
